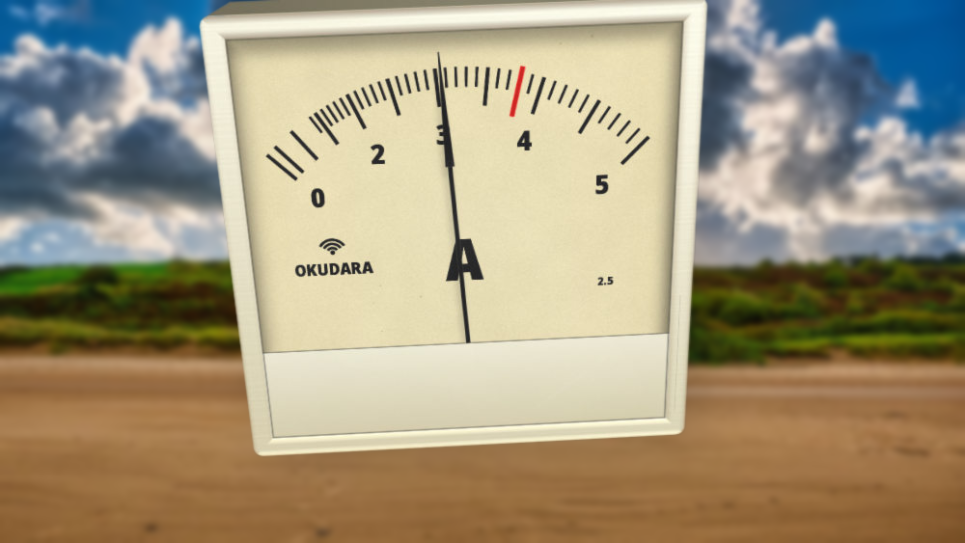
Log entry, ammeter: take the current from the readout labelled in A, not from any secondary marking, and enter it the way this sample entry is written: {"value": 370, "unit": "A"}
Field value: {"value": 3.05, "unit": "A"}
